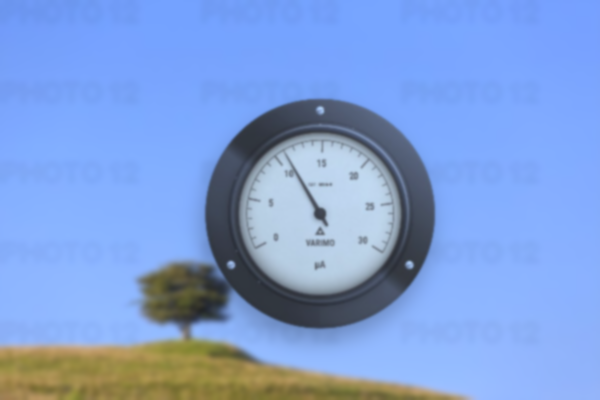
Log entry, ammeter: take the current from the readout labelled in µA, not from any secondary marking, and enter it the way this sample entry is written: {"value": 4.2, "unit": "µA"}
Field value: {"value": 11, "unit": "µA"}
